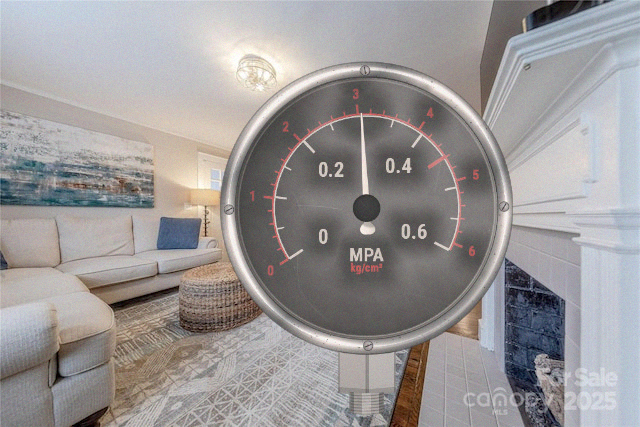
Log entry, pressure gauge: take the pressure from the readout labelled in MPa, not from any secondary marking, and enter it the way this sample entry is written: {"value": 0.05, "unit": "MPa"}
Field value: {"value": 0.3, "unit": "MPa"}
